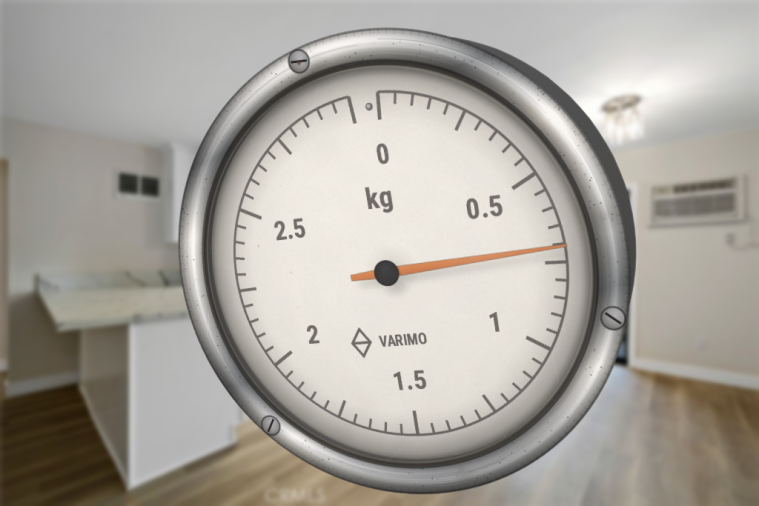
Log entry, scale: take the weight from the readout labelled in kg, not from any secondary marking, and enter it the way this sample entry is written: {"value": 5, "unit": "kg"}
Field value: {"value": 0.7, "unit": "kg"}
